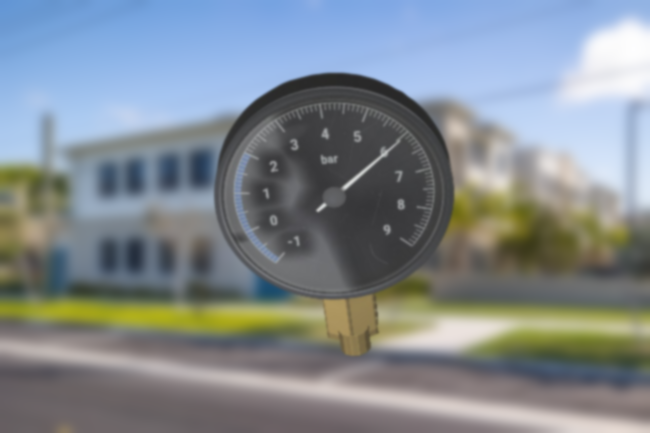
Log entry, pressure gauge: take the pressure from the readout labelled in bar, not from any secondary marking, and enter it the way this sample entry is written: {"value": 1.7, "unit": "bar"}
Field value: {"value": 6, "unit": "bar"}
